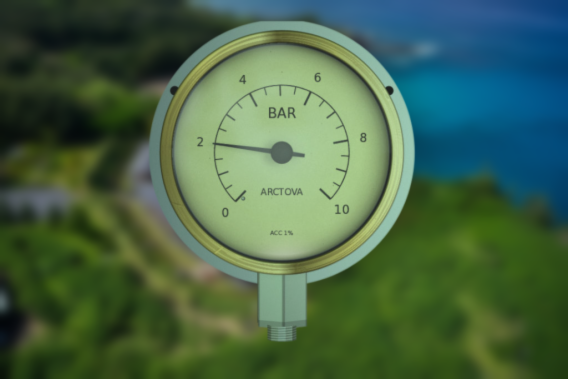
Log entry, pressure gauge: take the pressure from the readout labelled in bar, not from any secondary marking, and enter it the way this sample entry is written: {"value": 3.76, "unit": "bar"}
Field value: {"value": 2, "unit": "bar"}
